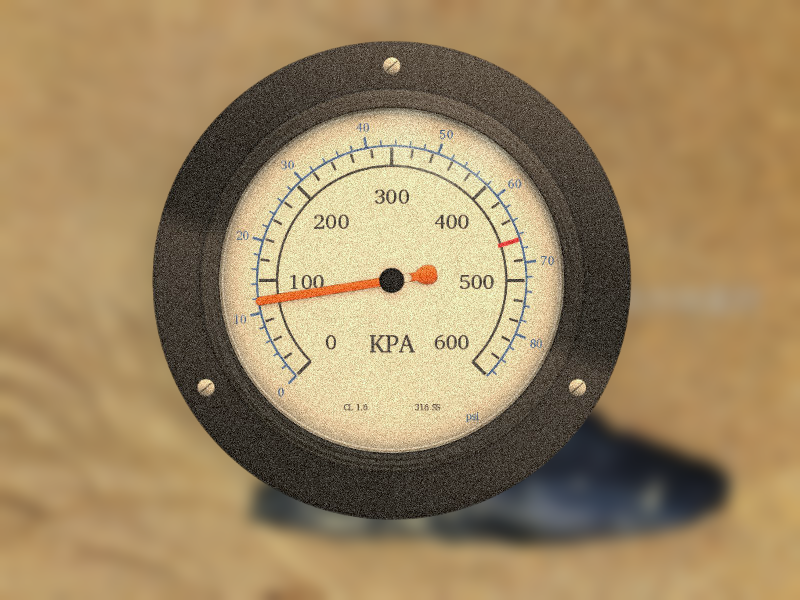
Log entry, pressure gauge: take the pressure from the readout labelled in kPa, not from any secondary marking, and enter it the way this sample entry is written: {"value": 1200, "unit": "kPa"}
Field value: {"value": 80, "unit": "kPa"}
